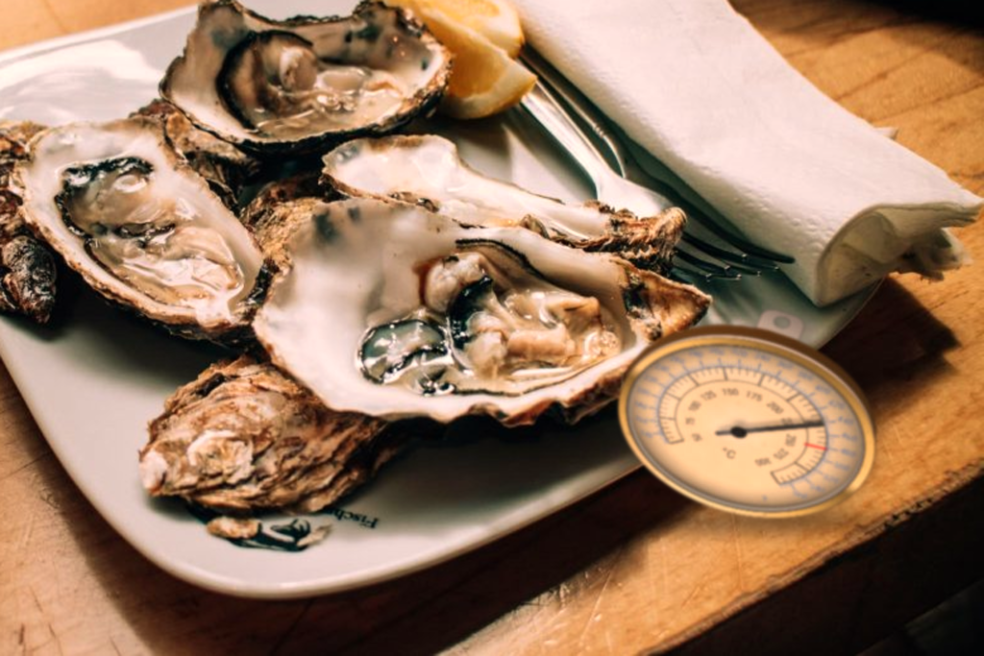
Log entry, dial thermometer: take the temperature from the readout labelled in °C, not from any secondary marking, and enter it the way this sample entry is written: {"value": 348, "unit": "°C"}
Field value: {"value": 225, "unit": "°C"}
